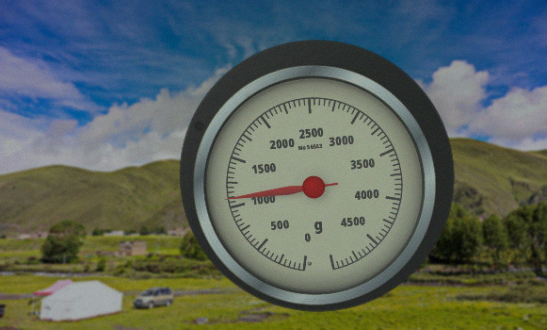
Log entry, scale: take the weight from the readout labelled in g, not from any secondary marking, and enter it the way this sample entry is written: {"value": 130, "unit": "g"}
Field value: {"value": 1100, "unit": "g"}
